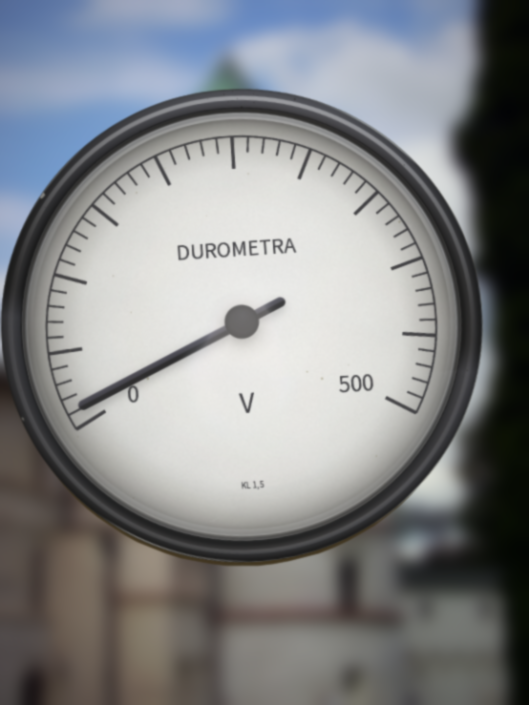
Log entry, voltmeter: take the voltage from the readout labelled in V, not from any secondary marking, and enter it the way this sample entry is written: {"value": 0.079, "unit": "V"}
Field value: {"value": 10, "unit": "V"}
